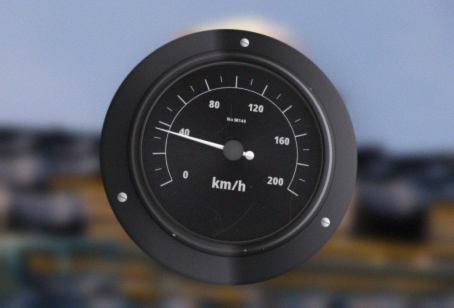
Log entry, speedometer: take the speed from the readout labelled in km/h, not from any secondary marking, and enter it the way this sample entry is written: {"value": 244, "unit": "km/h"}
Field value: {"value": 35, "unit": "km/h"}
